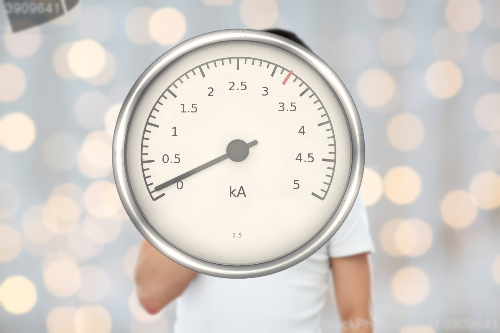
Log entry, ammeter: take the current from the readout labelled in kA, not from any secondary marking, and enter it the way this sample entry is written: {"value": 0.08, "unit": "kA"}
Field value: {"value": 0.1, "unit": "kA"}
